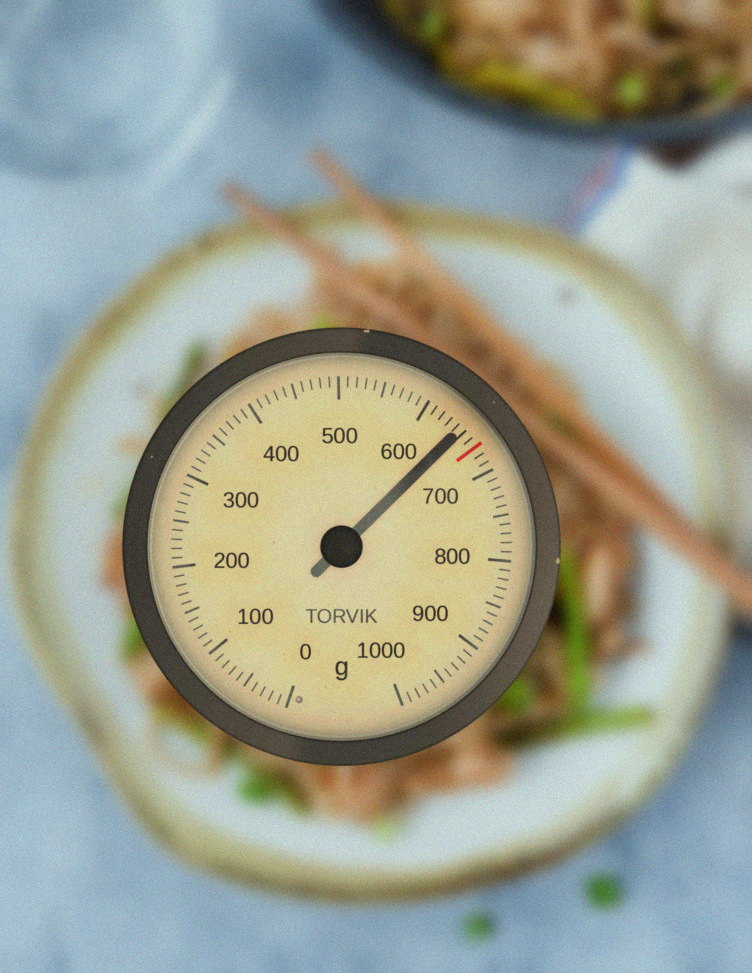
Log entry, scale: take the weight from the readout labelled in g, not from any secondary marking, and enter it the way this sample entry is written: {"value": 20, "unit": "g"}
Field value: {"value": 645, "unit": "g"}
